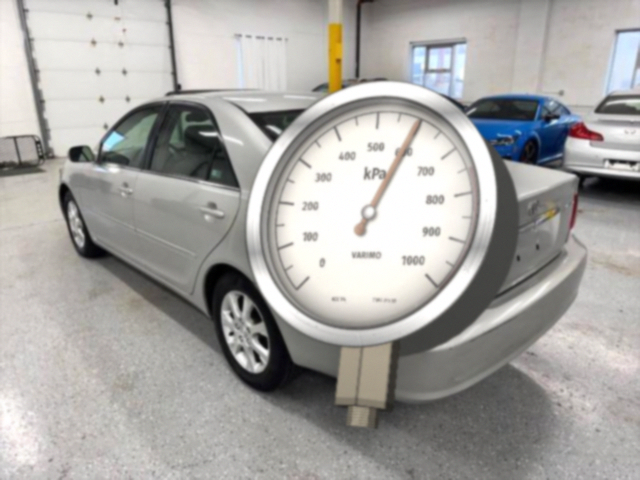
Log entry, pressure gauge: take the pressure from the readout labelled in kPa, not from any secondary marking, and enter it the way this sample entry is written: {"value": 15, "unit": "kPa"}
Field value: {"value": 600, "unit": "kPa"}
